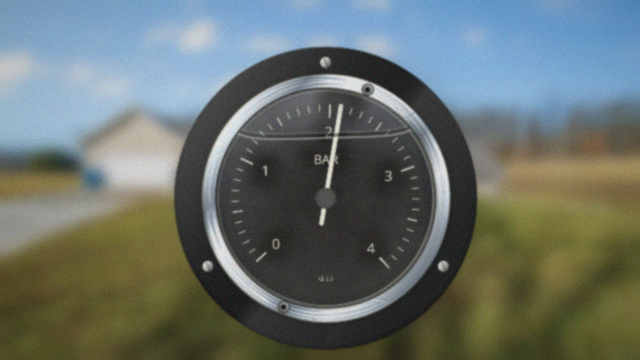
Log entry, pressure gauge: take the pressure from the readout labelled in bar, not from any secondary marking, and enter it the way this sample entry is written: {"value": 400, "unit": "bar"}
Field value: {"value": 2.1, "unit": "bar"}
